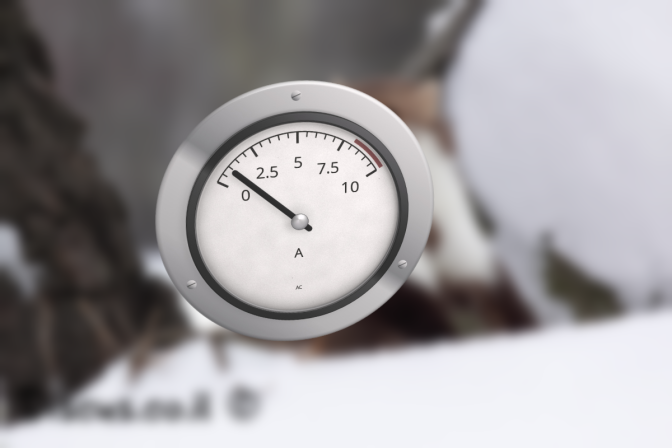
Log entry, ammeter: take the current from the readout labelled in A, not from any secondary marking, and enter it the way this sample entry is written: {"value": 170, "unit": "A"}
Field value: {"value": 1, "unit": "A"}
